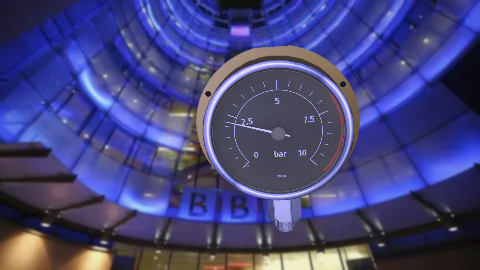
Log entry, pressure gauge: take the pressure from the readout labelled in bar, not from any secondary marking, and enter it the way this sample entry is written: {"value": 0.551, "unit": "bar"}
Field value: {"value": 2.25, "unit": "bar"}
